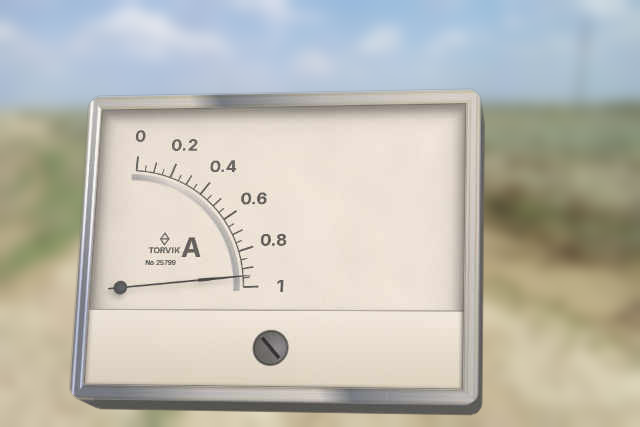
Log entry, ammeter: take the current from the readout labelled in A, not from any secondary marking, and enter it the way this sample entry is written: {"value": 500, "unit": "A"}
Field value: {"value": 0.95, "unit": "A"}
